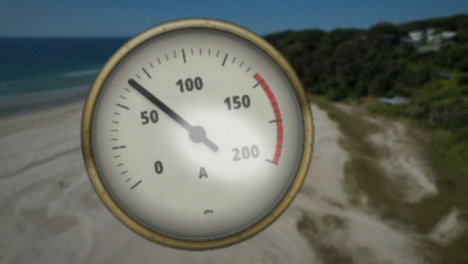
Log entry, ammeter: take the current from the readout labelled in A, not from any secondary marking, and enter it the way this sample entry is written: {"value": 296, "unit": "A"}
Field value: {"value": 65, "unit": "A"}
